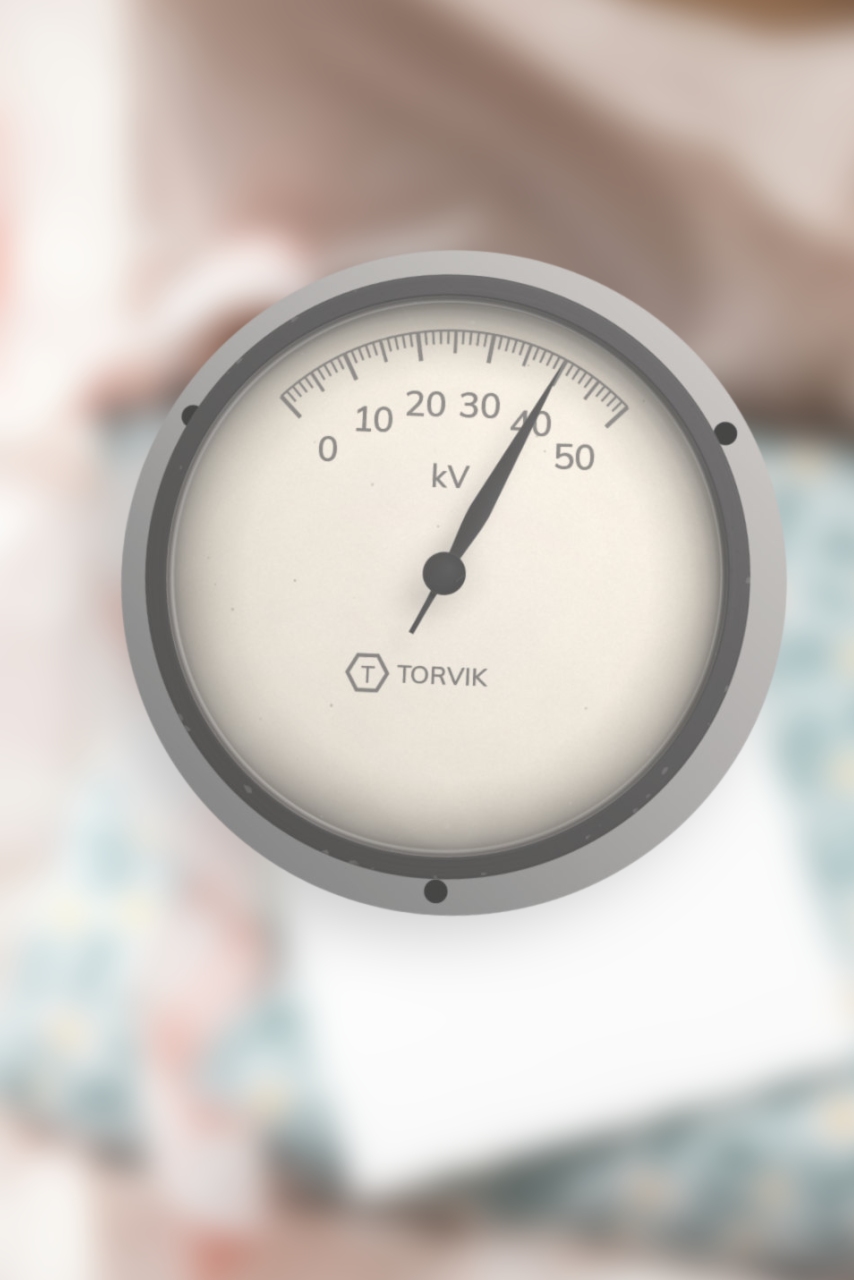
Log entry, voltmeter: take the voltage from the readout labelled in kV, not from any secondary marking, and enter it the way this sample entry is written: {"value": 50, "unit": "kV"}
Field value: {"value": 40, "unit": "kV"}
